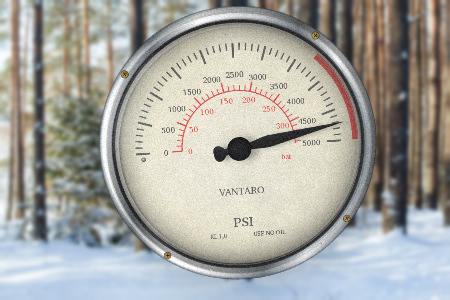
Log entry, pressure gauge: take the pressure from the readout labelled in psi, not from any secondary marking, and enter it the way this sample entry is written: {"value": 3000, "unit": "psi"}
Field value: {"value": 4700, "unit": "psi"}
